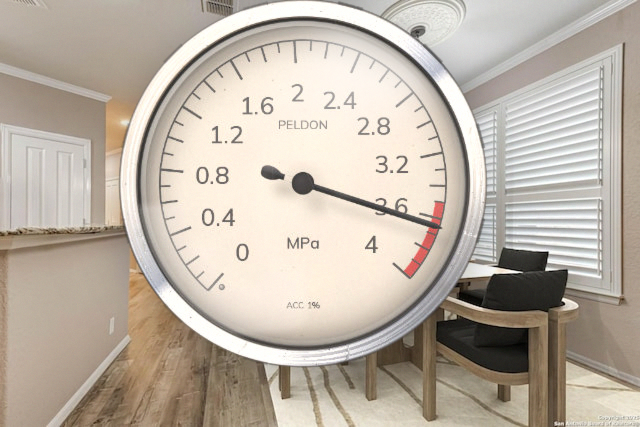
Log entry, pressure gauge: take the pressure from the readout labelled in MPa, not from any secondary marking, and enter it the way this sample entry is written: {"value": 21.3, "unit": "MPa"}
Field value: {"value": 3.65, "unit": "MPa"}
